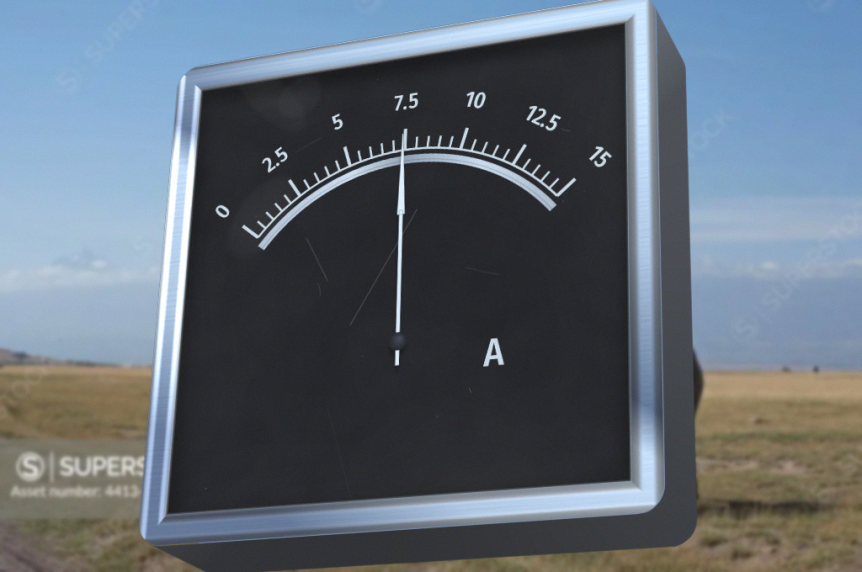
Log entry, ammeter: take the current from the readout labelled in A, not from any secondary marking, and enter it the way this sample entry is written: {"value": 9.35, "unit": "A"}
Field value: {"value": 7.5, "unit": "A"}
